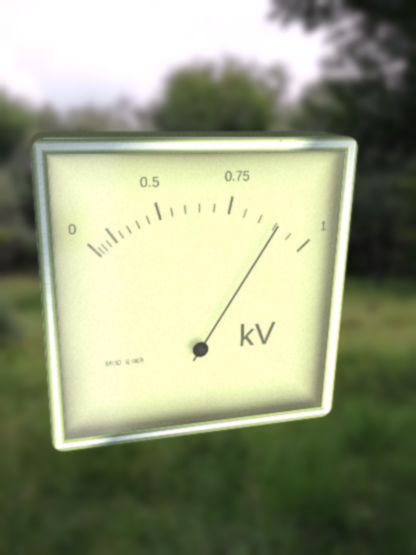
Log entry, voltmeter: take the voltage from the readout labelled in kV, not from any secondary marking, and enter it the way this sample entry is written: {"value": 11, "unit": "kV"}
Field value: {"value": 0.9, "unit": "kV"}
